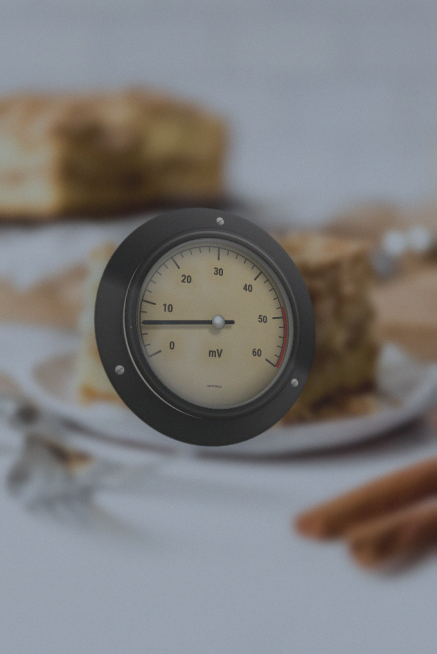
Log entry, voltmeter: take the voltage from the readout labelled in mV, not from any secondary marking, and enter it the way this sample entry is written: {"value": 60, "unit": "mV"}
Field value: {"value": 6, "unit": "mV"}
